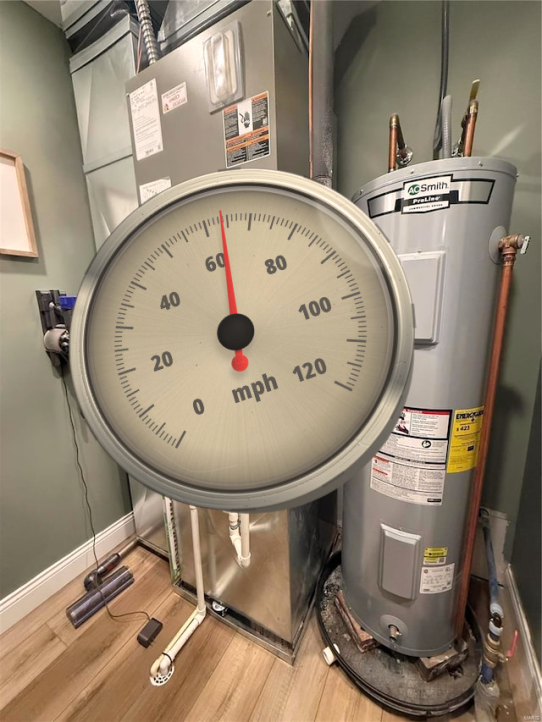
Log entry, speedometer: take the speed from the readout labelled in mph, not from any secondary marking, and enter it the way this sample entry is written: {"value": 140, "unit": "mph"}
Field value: {"value": 64, "unit": "mph"}
